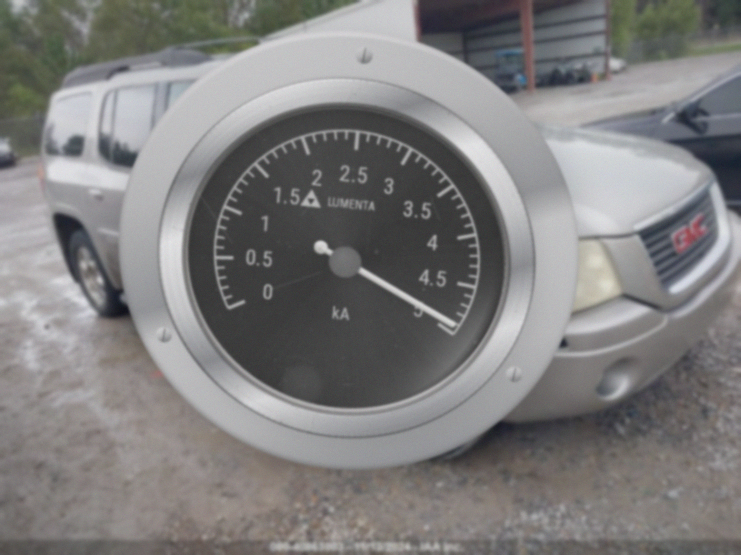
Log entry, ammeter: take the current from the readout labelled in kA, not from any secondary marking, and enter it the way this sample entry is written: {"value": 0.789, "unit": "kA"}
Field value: {"value": 4.9, "unit": "kA"}
